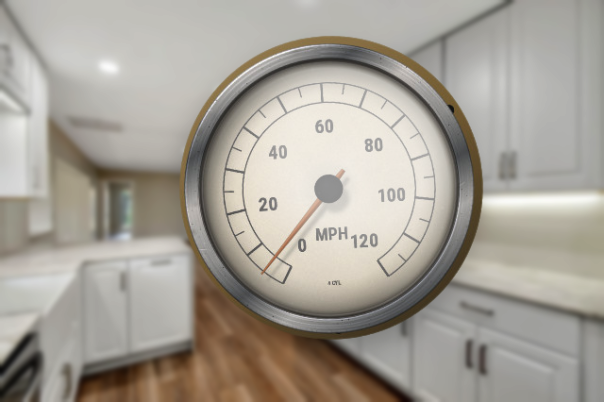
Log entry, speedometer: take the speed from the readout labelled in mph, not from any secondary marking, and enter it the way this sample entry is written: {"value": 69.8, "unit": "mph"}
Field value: {"value": 5, "unit": "mph"}
